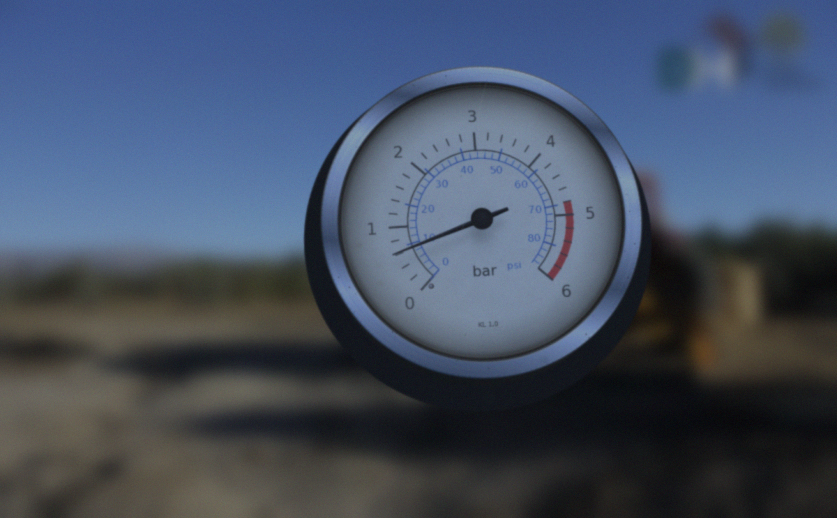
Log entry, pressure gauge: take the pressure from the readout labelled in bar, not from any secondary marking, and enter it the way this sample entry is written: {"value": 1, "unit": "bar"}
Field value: {"value": 0.6, "unit": "bar"}
